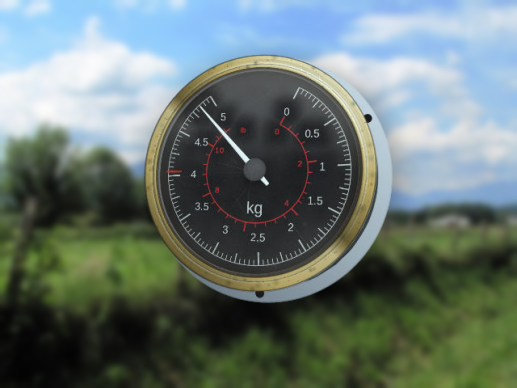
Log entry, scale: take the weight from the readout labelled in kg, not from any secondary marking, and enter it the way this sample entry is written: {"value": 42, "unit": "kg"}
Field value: {"value": 4.85, "unit": "kg"}
